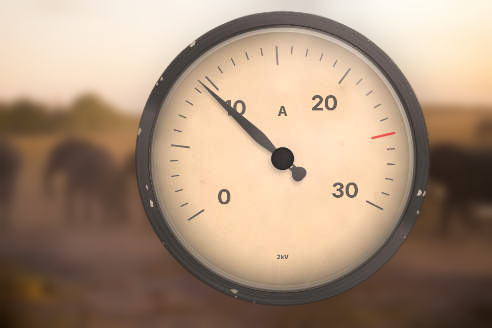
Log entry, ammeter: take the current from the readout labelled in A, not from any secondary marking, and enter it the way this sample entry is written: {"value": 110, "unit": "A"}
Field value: {"value": 9.5, "unit": "A"}
